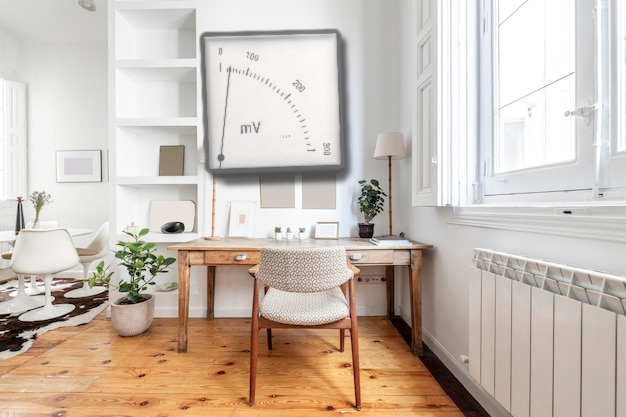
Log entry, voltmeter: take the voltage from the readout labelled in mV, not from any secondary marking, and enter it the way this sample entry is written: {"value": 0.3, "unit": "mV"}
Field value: {"value": 50, "unit": "mV"}
